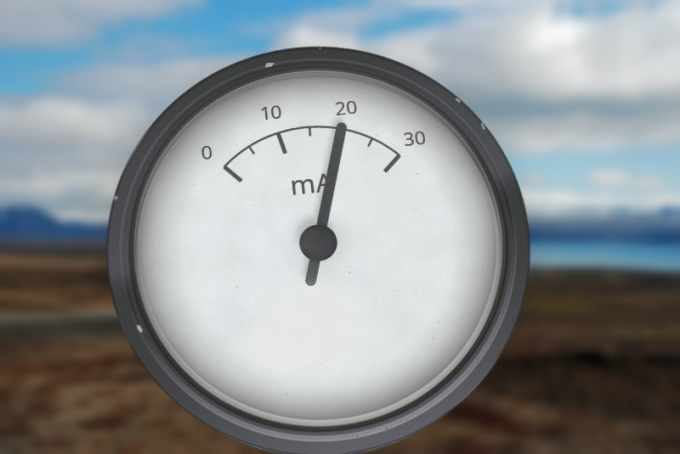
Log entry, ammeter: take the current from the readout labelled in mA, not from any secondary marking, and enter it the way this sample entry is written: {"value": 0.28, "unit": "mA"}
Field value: {"value": 20, "unit": "mA"}
